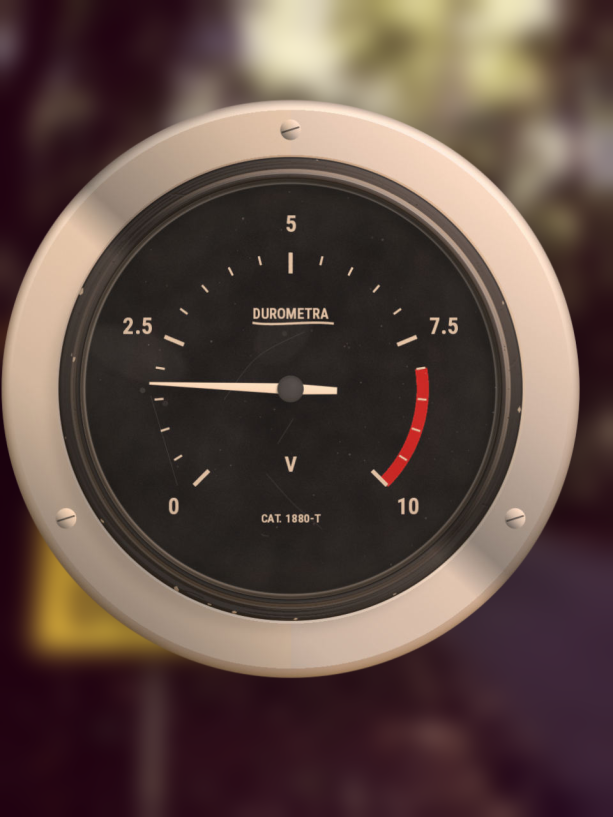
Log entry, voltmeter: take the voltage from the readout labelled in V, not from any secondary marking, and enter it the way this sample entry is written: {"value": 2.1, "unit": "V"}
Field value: {"value": 1.75, "unit": "V"}
